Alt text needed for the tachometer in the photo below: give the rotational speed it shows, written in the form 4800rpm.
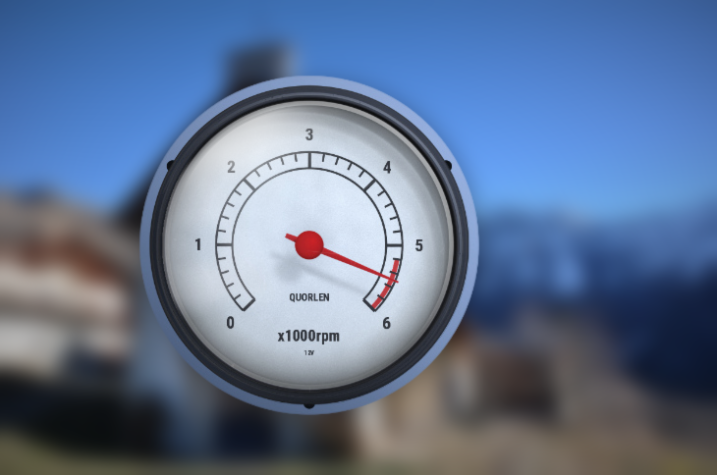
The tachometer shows 5500rpm
